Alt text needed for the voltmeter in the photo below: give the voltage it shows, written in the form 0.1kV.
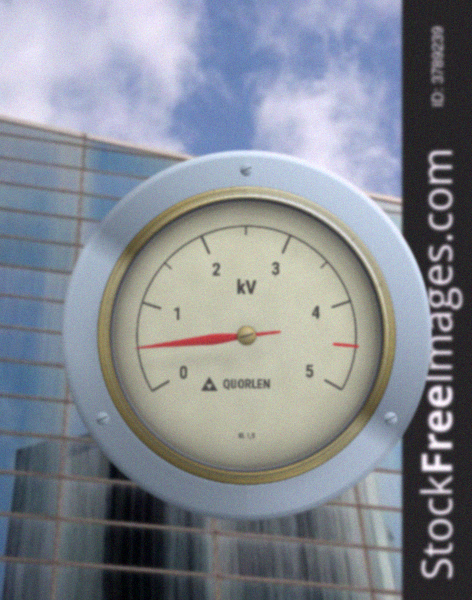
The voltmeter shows 0.5kV
